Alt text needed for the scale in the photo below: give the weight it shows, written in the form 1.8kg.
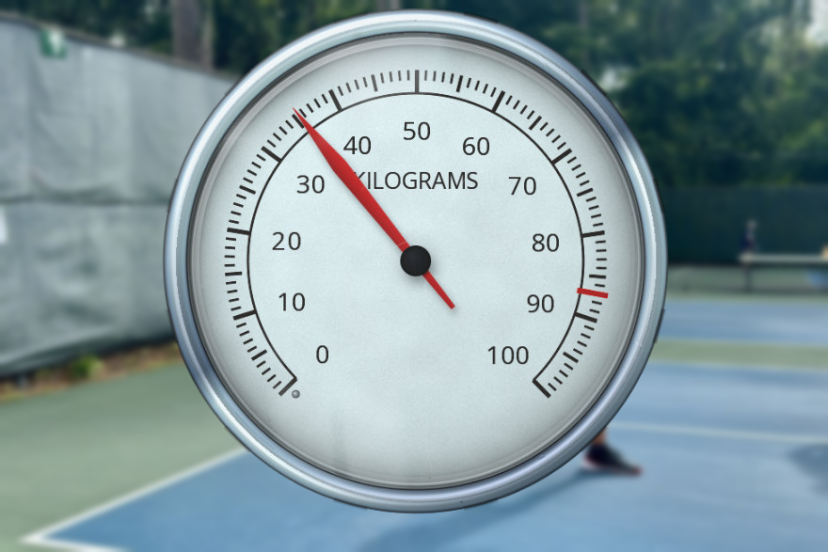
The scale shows 35.5kg
